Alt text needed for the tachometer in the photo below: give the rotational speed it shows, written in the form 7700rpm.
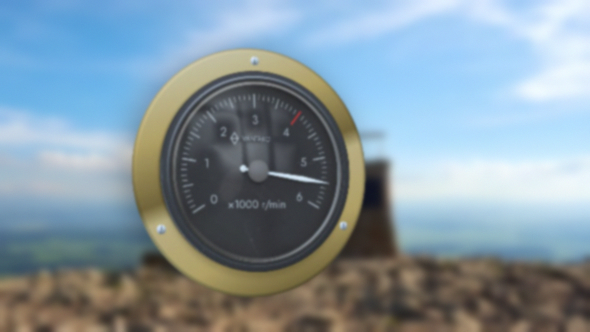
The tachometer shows 5500rpm
